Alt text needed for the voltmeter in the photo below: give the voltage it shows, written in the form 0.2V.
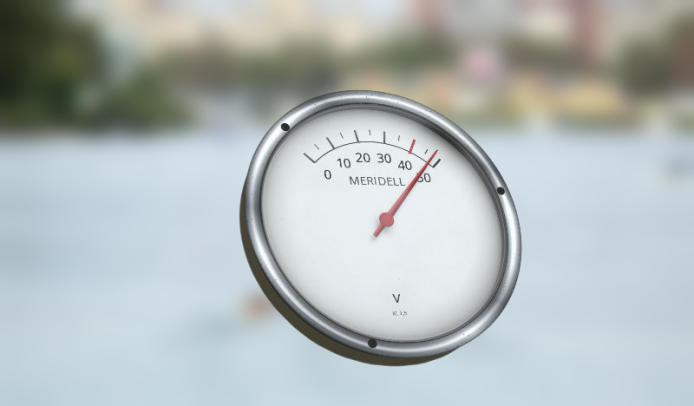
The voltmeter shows 47.5V
